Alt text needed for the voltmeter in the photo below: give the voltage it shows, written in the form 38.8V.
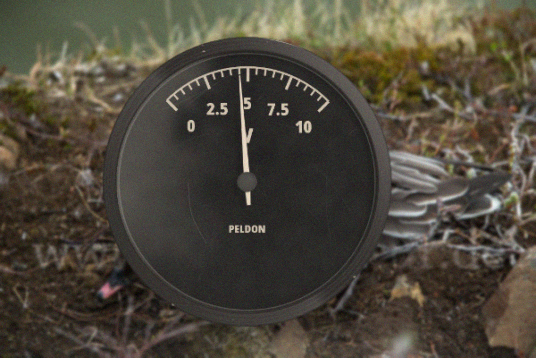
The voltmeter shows 4.5V
